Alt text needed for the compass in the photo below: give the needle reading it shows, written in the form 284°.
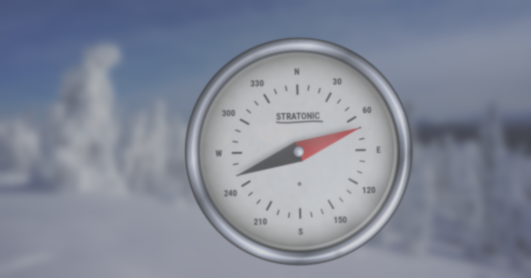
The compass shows 70°
